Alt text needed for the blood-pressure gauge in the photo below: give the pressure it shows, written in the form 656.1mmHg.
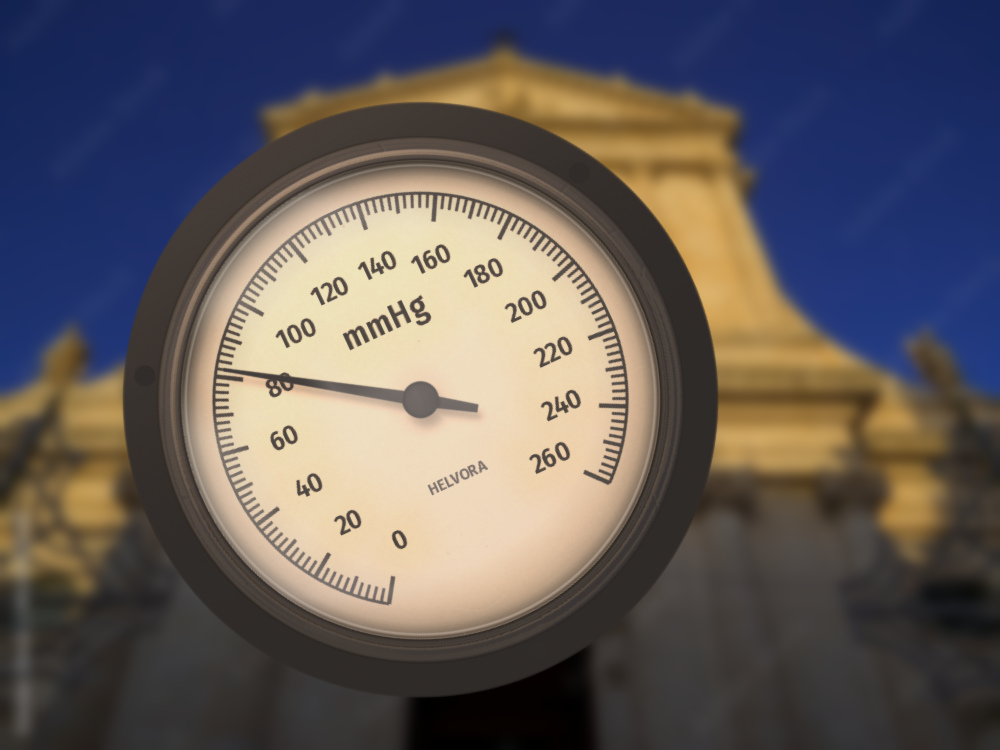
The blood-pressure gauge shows 82mmHg
